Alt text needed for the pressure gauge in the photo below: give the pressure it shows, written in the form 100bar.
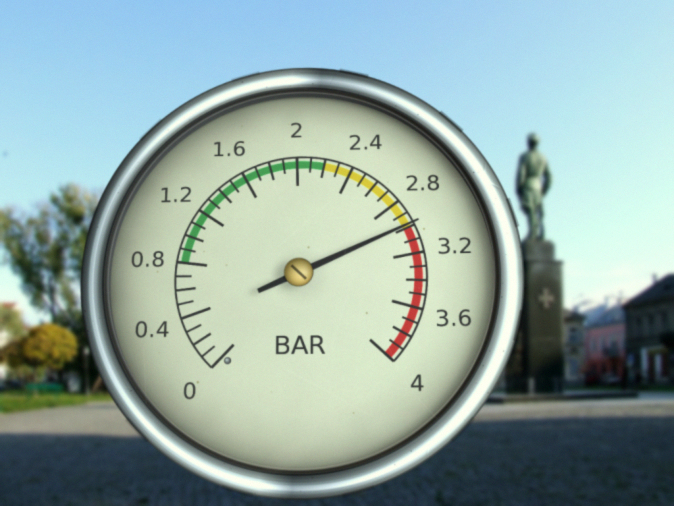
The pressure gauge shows 3bar
